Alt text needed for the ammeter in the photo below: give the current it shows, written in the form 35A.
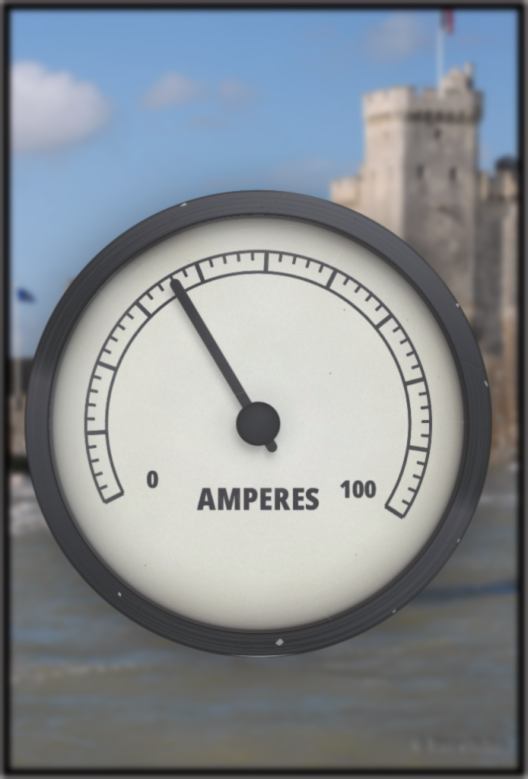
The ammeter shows 36A
